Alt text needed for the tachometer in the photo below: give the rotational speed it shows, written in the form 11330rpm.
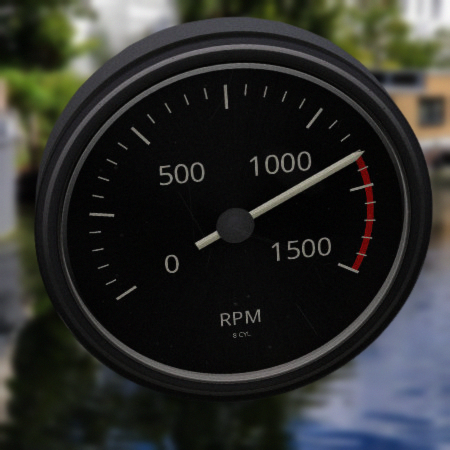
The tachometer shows 1150rpm
